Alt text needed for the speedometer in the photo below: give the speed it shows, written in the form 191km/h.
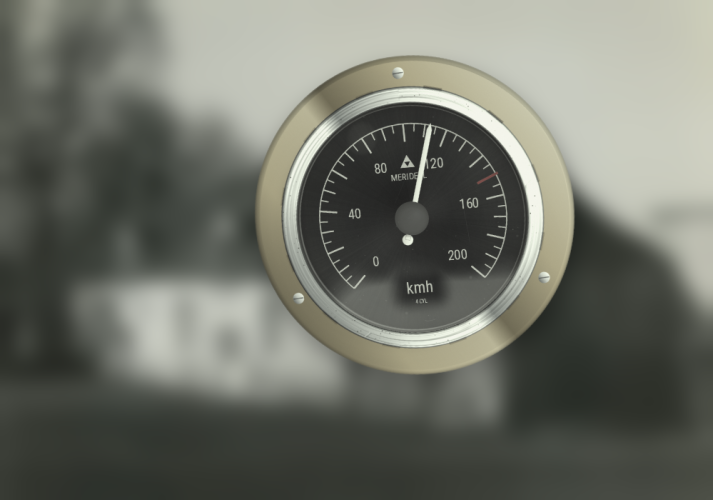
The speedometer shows 112.5km/h
